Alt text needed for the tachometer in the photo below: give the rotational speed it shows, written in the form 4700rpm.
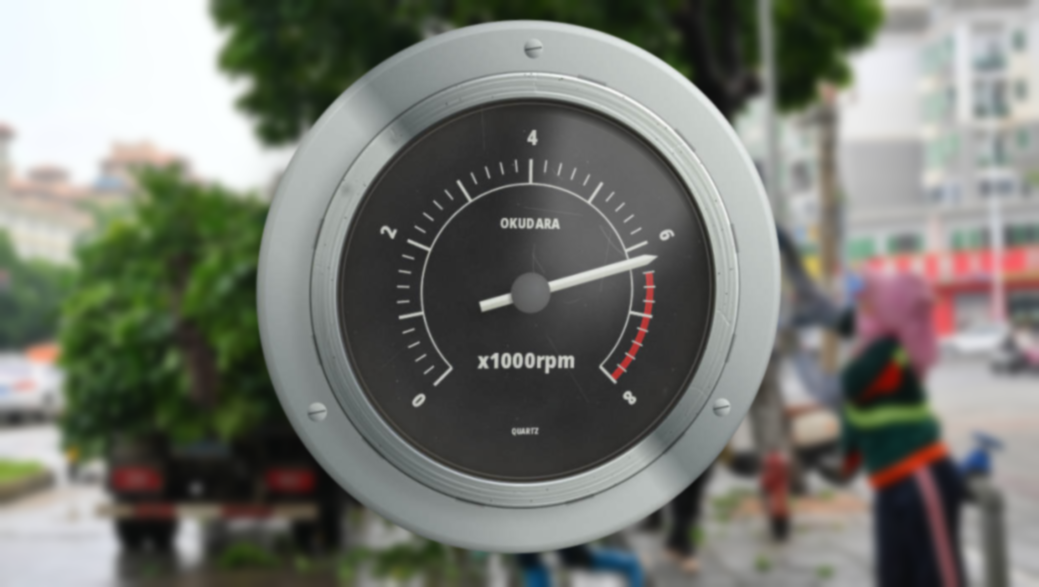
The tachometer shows 6200rpm
